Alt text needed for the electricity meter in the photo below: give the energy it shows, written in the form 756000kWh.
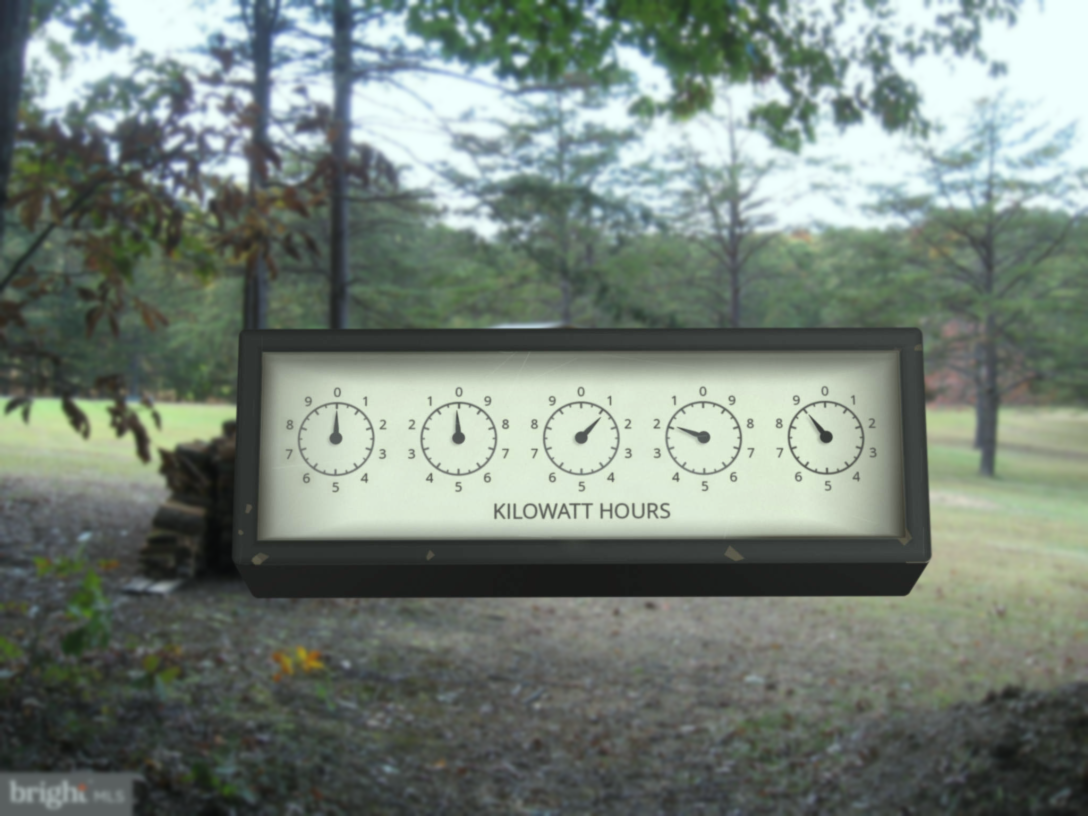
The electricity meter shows 119kWh
